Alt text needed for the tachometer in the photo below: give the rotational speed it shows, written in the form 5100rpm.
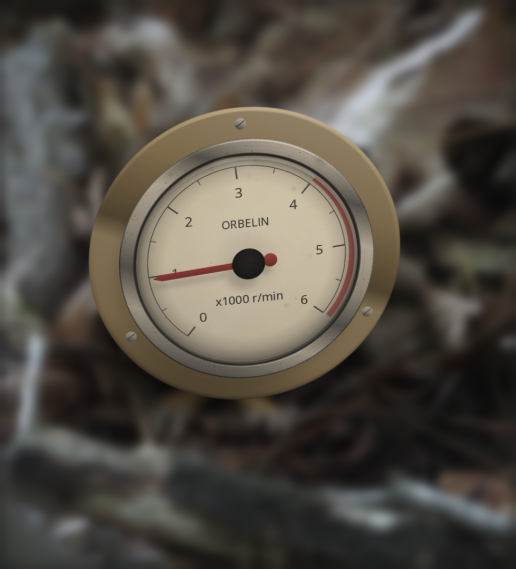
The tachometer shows 1000rpm
